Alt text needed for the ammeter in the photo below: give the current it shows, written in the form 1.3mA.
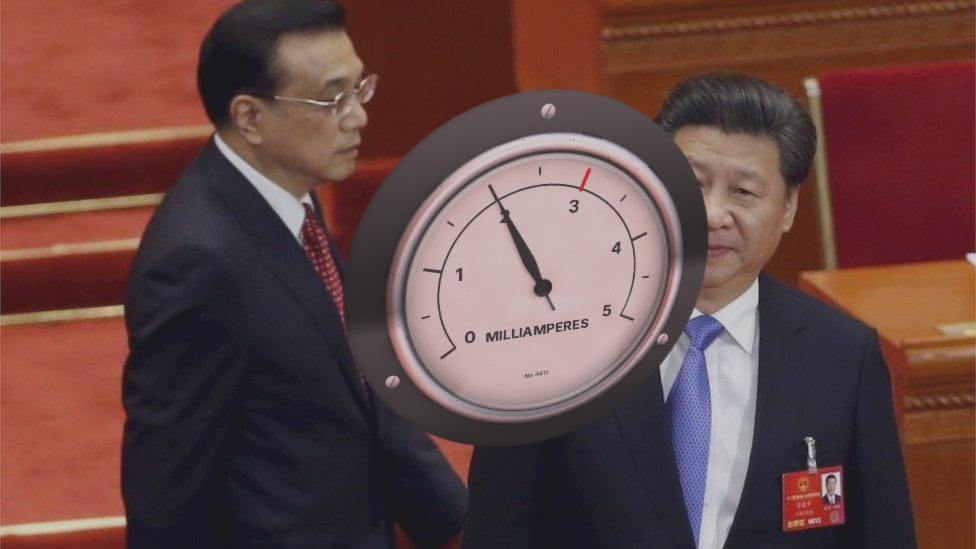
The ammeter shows 2mA
